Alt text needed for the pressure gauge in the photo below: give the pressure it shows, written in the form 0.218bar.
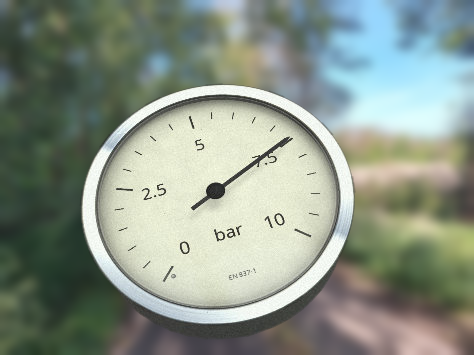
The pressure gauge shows 7.5bar
